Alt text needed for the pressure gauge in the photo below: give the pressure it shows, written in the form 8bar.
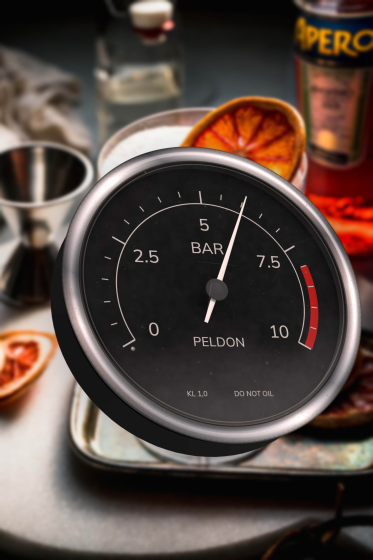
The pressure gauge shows 6bar
